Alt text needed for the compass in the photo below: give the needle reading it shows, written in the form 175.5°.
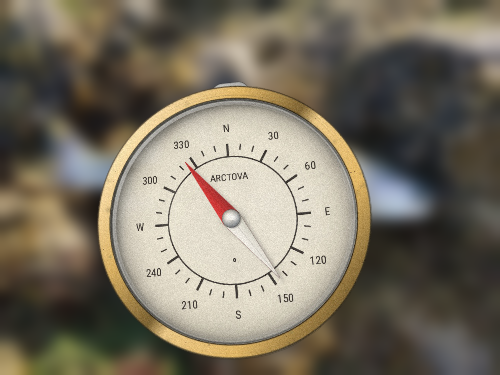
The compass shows 325°
